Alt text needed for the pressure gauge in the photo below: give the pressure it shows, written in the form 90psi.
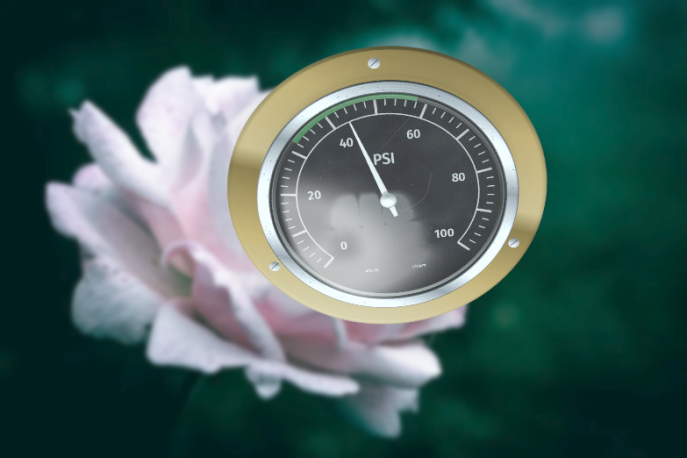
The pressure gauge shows 44psi
